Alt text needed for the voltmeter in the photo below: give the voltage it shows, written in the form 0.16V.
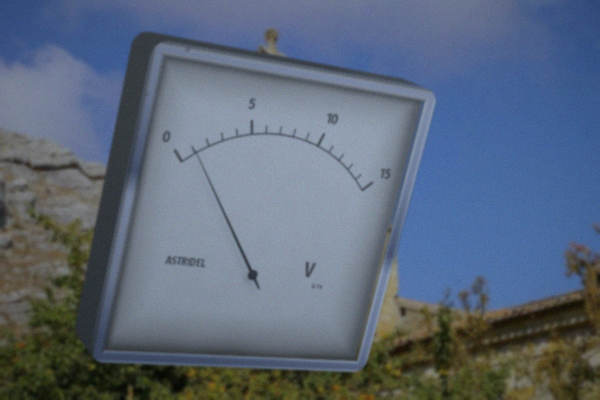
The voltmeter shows 1V
